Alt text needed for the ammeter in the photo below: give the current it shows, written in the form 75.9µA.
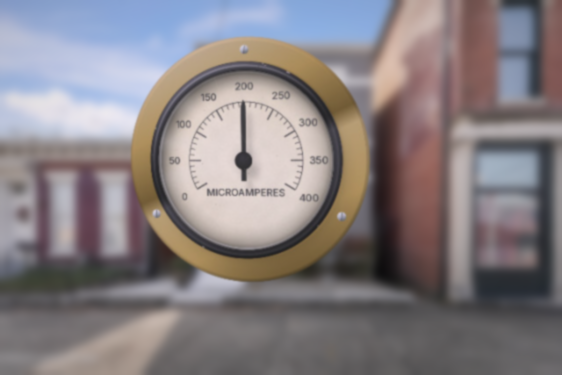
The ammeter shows 200µA
